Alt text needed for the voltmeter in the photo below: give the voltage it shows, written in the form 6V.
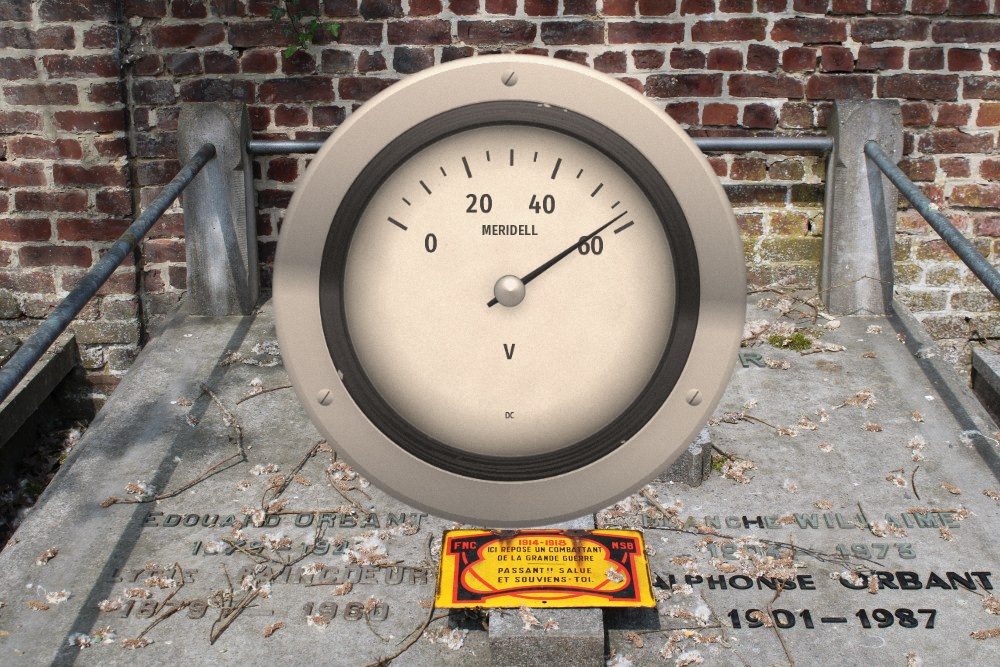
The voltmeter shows 57.5V
